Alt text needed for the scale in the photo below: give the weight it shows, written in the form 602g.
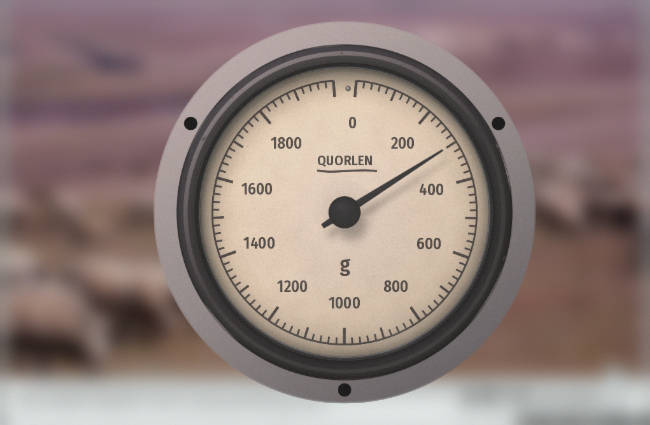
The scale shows 300g
